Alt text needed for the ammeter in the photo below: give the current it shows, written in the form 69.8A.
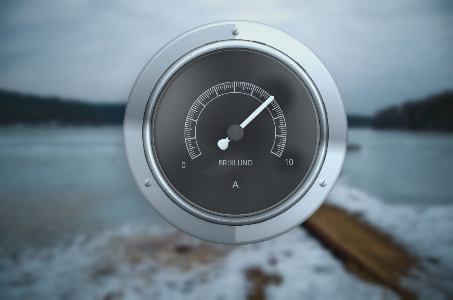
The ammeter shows 7A
